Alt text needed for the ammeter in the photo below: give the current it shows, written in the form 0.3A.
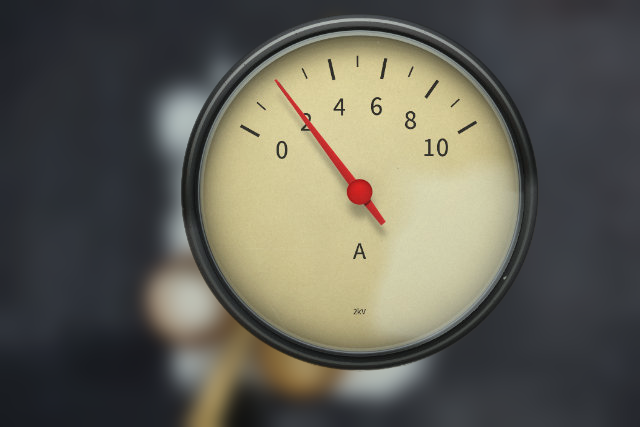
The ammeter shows 2A
